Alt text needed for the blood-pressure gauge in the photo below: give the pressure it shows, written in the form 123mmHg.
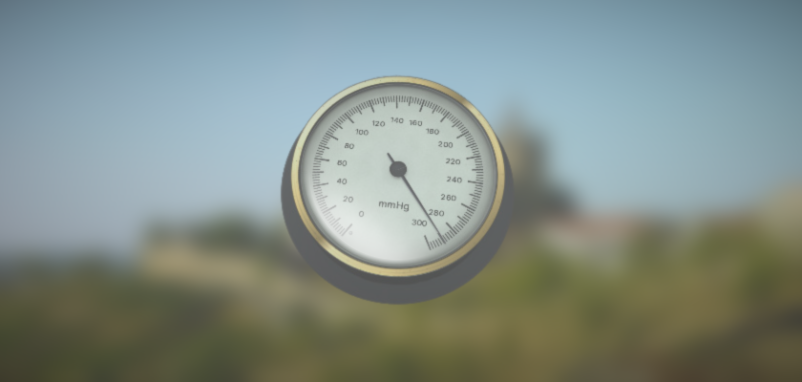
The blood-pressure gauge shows 290mmHg
